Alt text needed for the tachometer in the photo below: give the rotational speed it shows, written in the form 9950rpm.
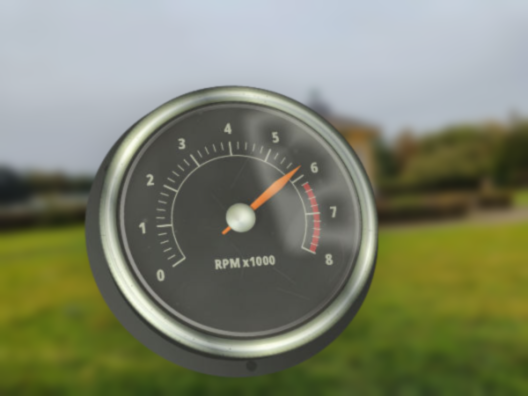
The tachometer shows 5800rpm
